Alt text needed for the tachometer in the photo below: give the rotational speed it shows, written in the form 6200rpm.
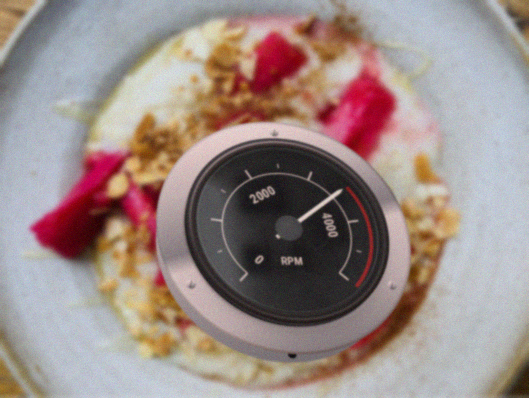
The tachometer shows 3500rpm
